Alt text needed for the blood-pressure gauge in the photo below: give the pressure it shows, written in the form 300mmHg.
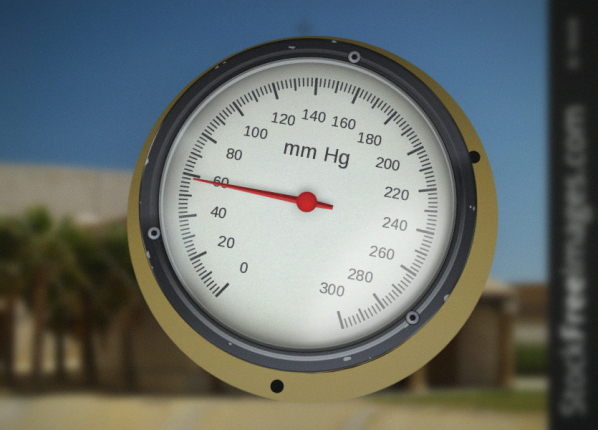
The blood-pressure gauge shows 58mmHg
